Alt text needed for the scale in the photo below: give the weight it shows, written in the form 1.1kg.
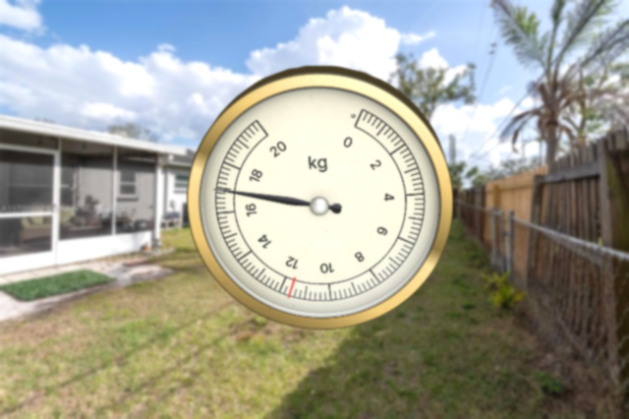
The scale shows 17kg
